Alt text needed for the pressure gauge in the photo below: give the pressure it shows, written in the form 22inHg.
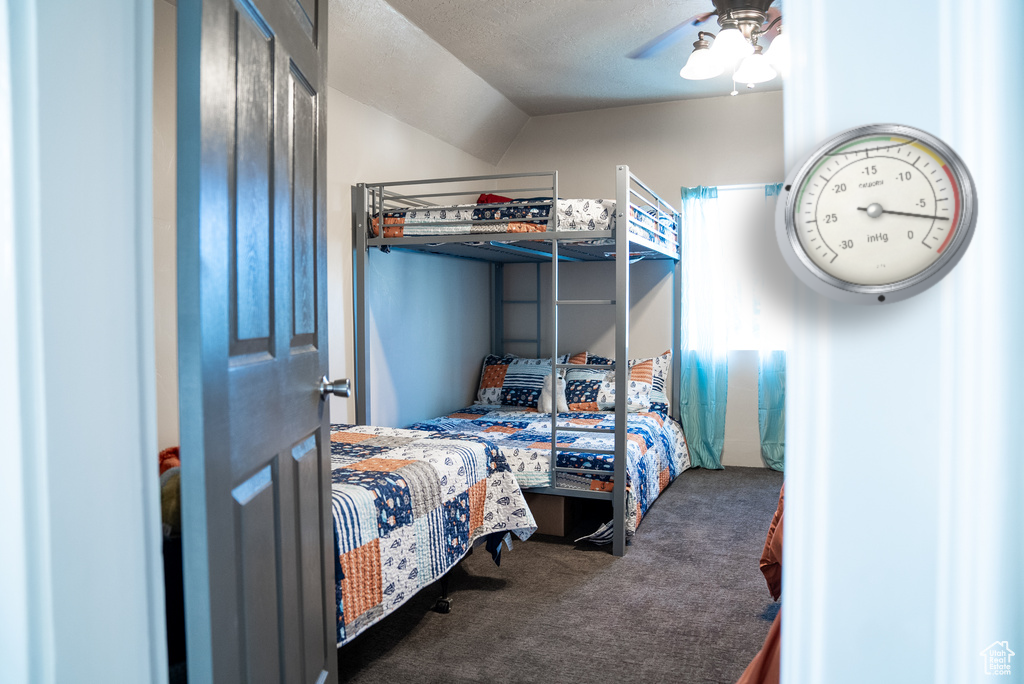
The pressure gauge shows -3inHg
